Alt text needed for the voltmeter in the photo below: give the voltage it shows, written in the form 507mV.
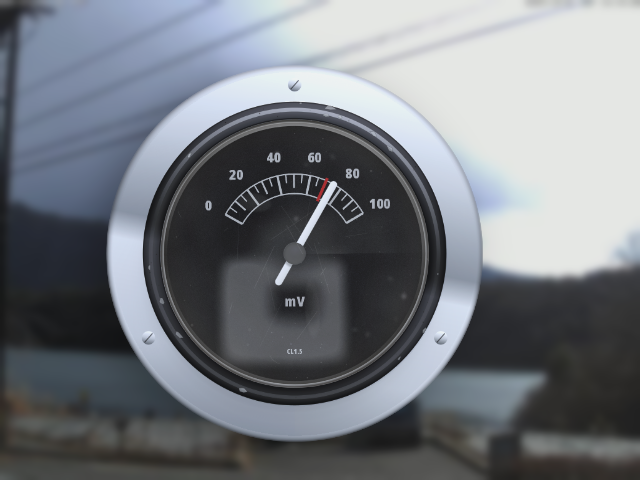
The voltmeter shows 75mV
